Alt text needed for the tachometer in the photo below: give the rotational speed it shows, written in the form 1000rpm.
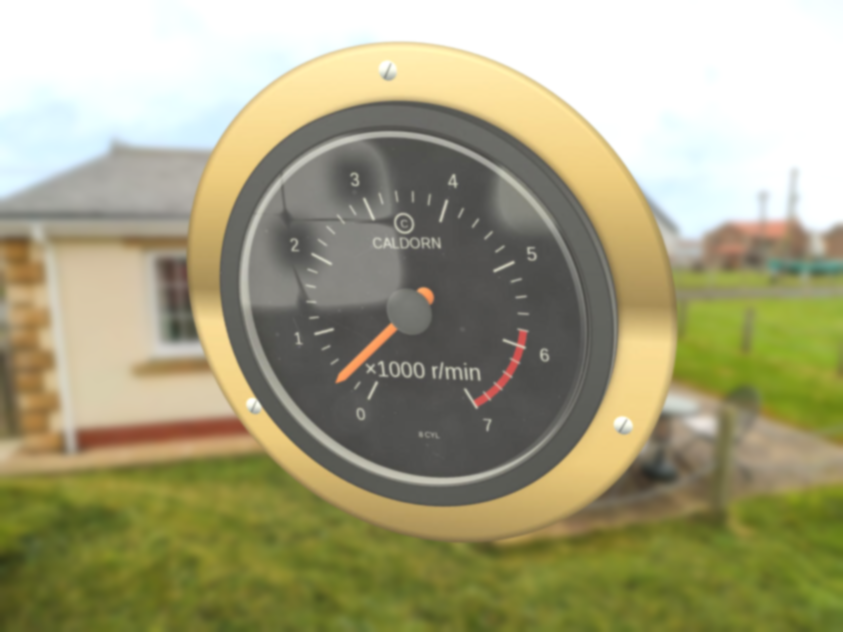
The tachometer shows 400rpm
